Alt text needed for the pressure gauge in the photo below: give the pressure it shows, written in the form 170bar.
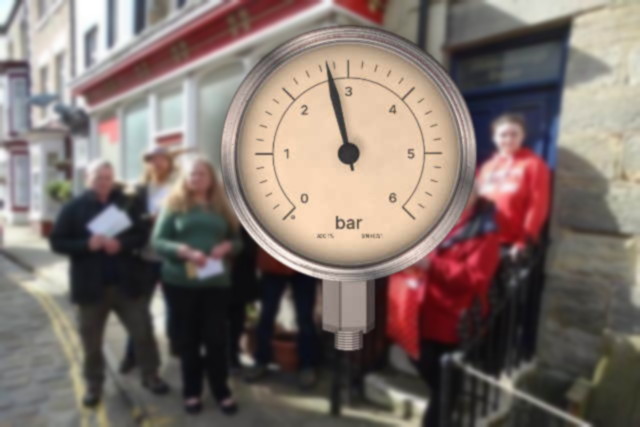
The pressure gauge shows 2.7bar
